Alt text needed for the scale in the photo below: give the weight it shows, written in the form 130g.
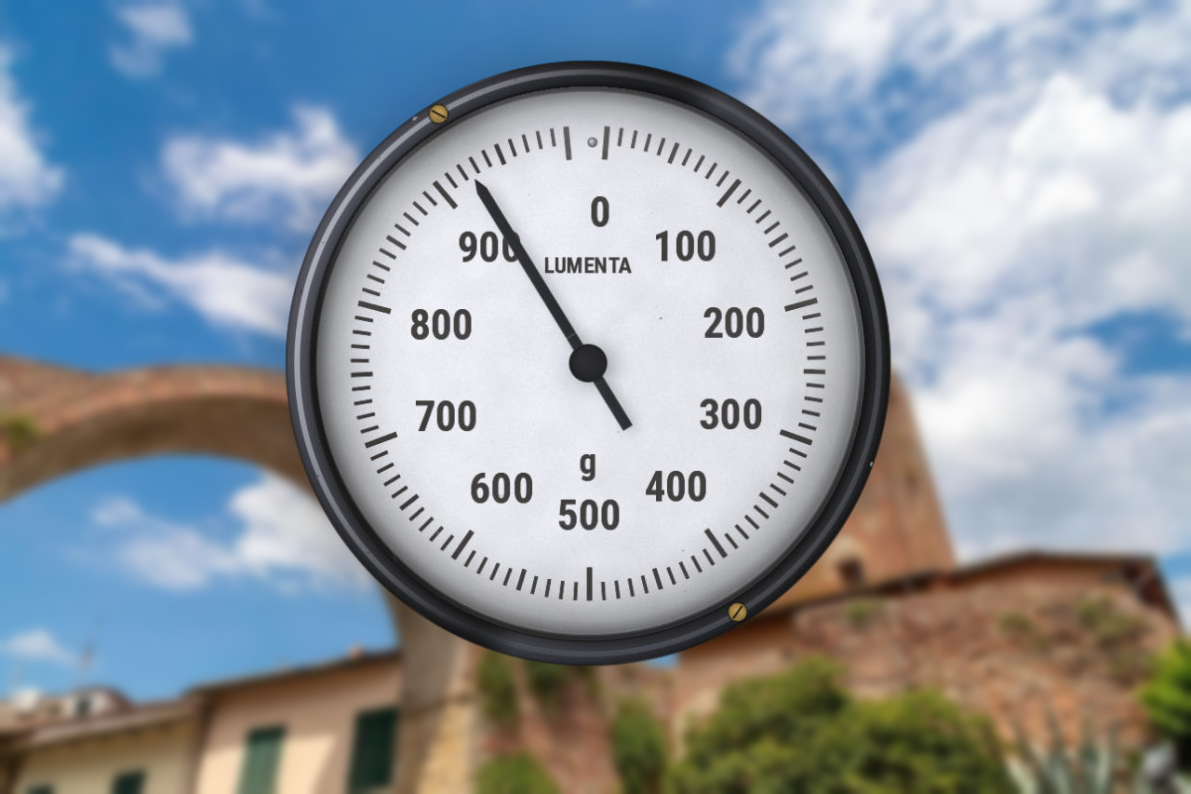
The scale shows 925g
